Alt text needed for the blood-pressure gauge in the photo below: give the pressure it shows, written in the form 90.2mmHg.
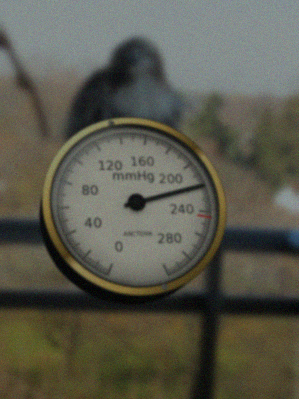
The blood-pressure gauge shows 220mmHg
